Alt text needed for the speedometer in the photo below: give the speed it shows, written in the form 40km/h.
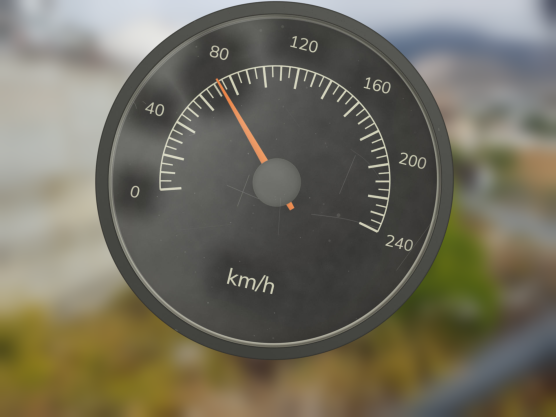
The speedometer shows 72.5km/h
